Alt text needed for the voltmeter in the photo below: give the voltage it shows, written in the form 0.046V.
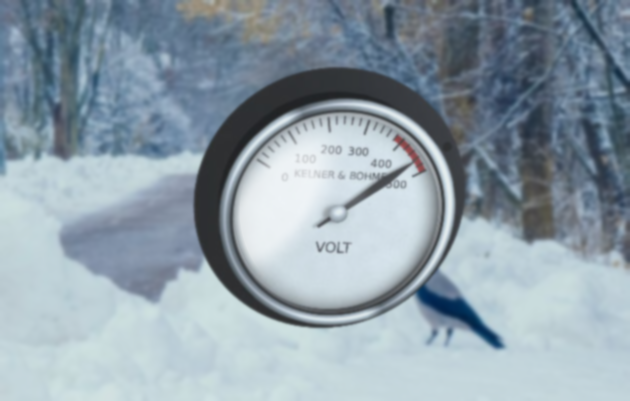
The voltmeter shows 460V
